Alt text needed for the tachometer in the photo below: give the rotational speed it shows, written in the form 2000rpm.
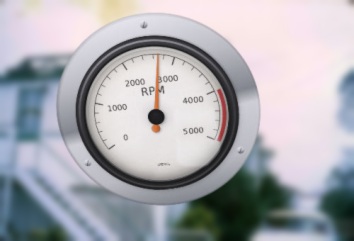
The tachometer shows 2700rpm
